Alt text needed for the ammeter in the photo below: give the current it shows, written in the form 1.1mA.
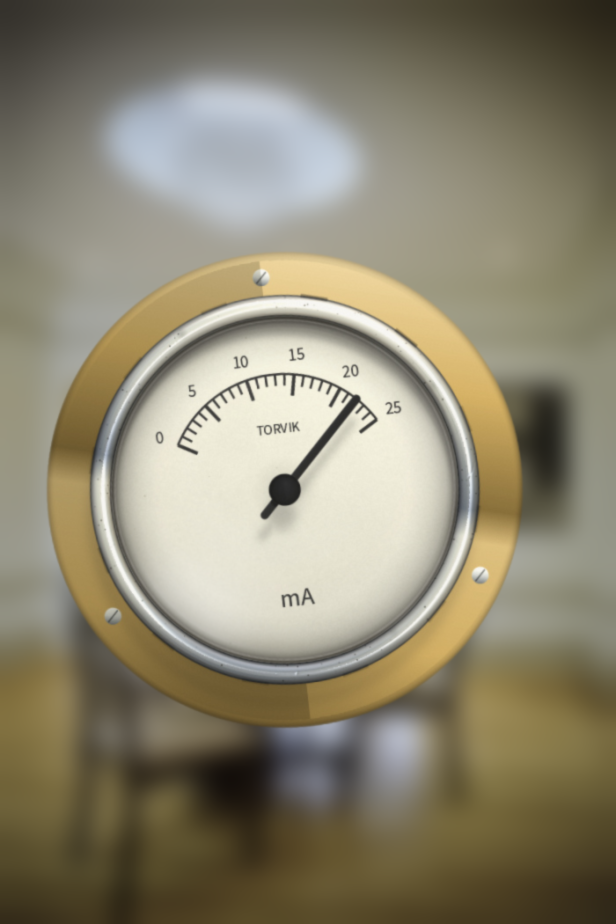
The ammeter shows 22mA
